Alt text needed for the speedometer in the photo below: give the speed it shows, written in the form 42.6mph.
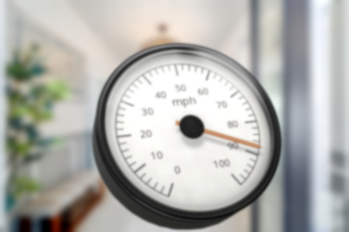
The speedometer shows 88mph
